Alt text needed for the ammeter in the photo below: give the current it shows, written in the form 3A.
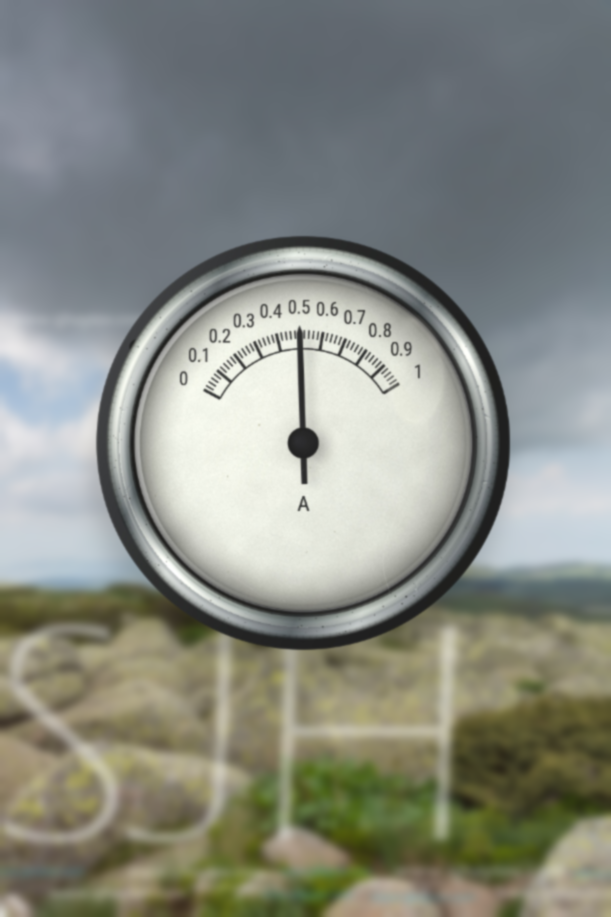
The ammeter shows 0.5A
